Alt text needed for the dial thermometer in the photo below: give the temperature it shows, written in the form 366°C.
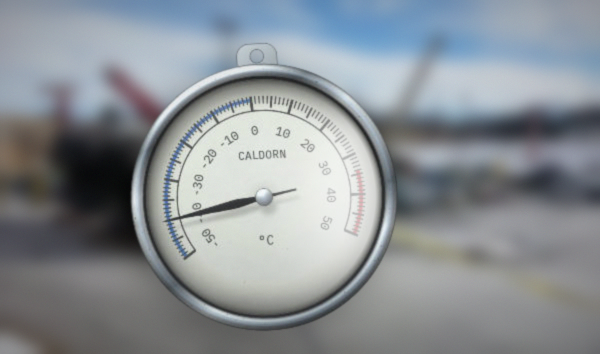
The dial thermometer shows -40°C
